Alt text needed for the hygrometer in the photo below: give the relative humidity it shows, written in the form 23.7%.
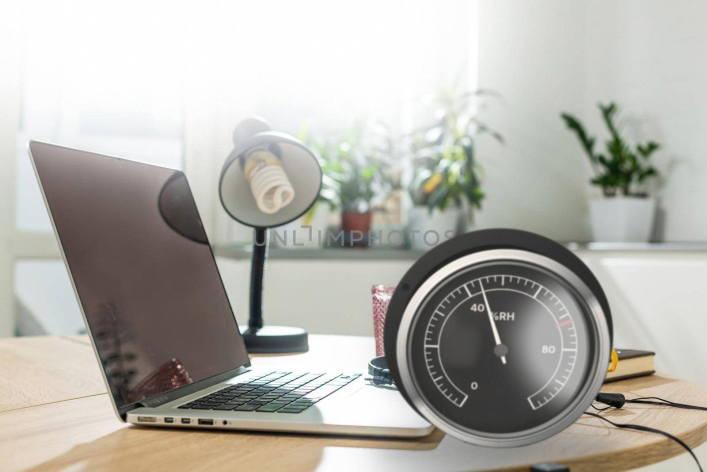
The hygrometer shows 44%
